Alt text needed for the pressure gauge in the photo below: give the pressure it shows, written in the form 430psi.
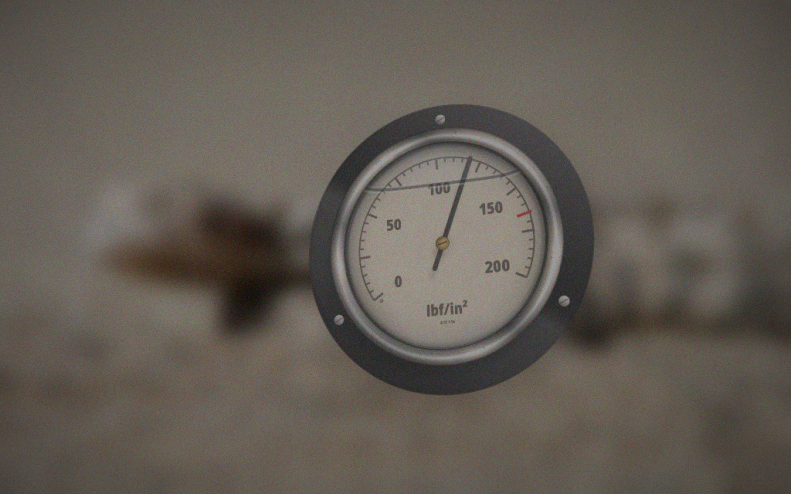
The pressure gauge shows 120psi
